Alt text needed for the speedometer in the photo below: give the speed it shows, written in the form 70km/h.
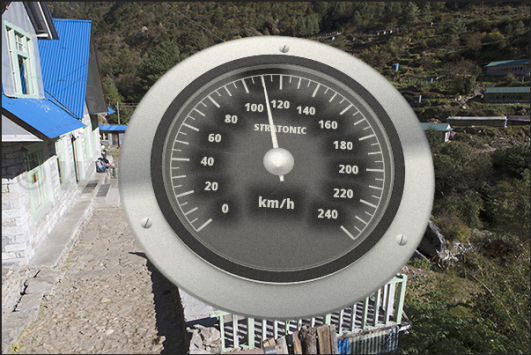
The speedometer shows 110km/h
